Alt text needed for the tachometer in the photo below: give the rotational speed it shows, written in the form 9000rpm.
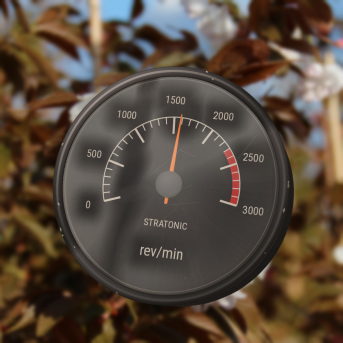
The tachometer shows 1600rpm
